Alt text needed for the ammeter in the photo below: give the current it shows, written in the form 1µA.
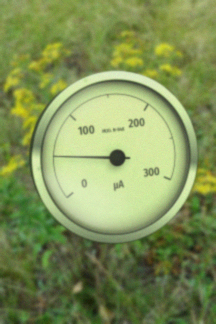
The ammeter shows 50µA
